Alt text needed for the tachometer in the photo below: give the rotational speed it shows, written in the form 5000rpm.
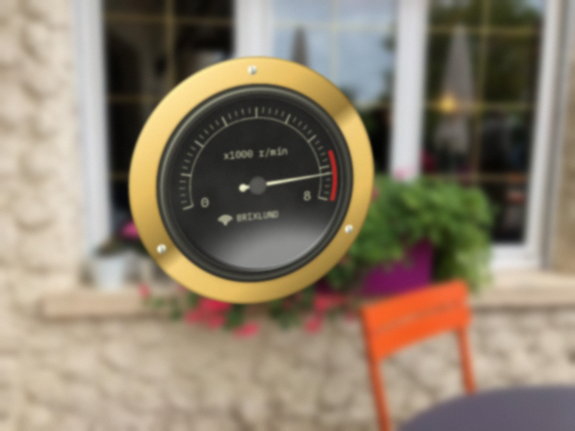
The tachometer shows 7200rpm
